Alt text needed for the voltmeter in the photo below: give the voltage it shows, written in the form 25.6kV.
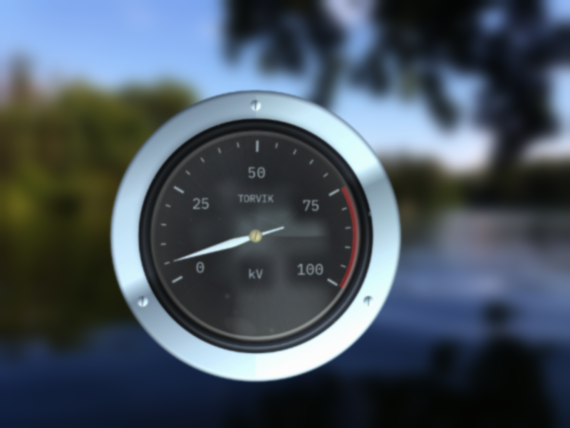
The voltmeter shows 5kV
